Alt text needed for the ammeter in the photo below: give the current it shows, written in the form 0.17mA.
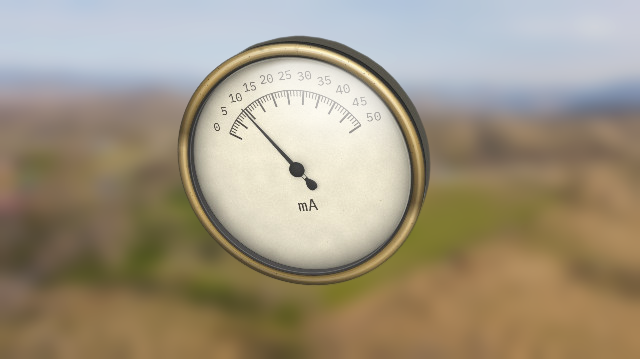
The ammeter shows 10mA
